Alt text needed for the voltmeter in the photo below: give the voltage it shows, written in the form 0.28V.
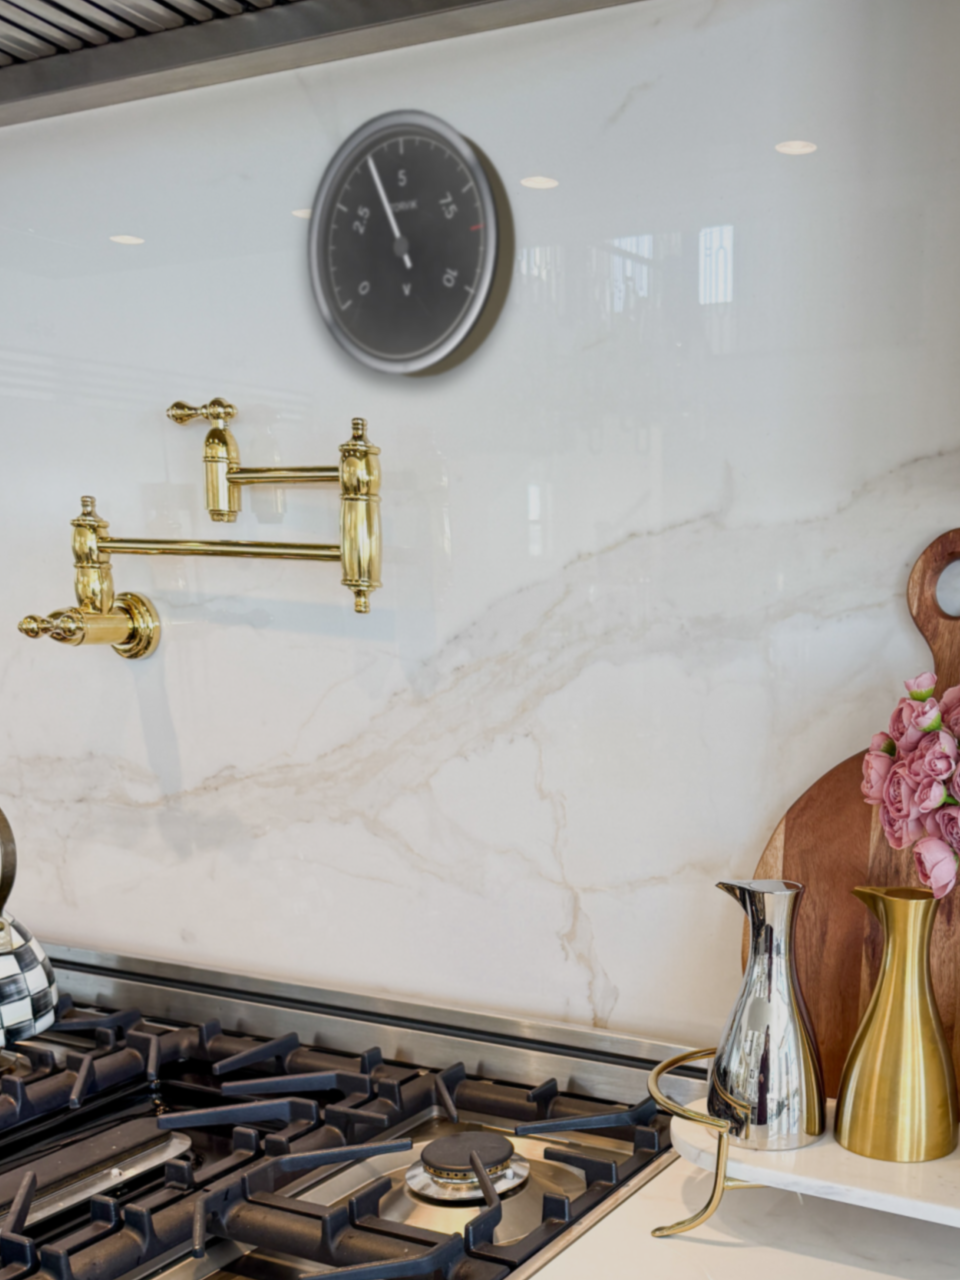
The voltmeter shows 4V
